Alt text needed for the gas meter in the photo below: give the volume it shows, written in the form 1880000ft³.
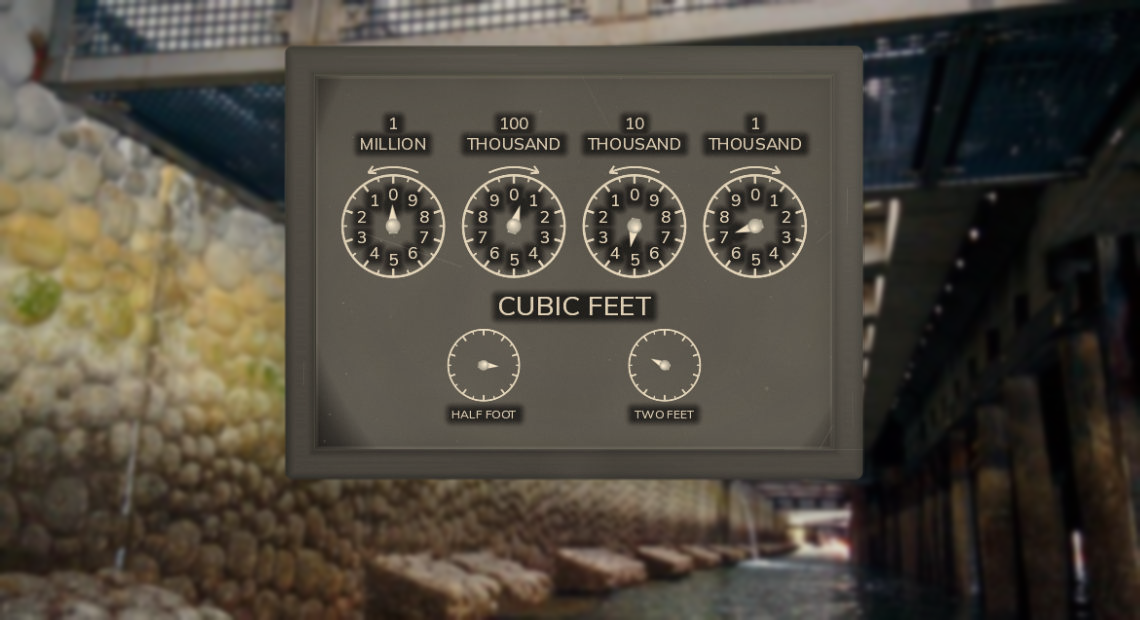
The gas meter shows 4700ft³
